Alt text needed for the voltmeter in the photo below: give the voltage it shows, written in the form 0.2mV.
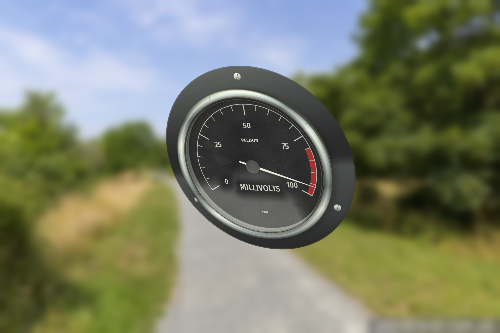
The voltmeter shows 95mV
